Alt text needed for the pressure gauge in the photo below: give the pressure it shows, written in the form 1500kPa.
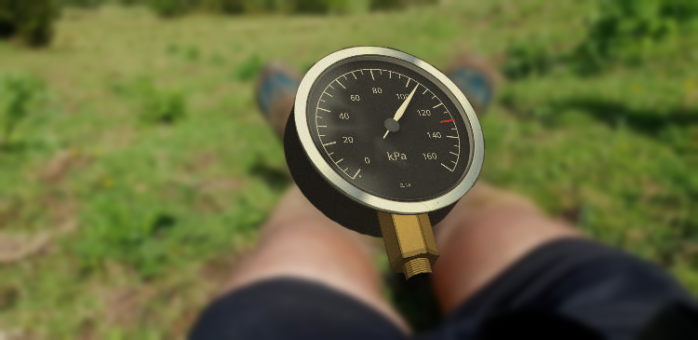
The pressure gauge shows 105kPa
